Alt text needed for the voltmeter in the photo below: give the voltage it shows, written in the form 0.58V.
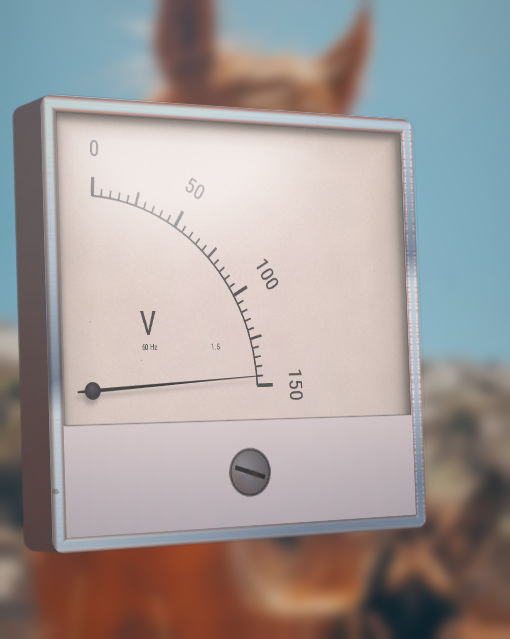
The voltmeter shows 145V
